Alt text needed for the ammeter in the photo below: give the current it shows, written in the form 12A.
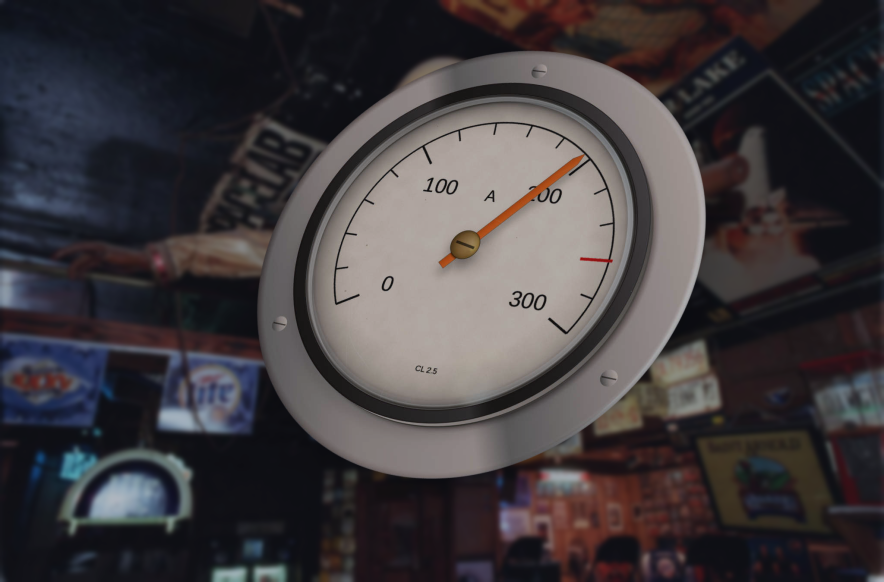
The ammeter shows 200A
